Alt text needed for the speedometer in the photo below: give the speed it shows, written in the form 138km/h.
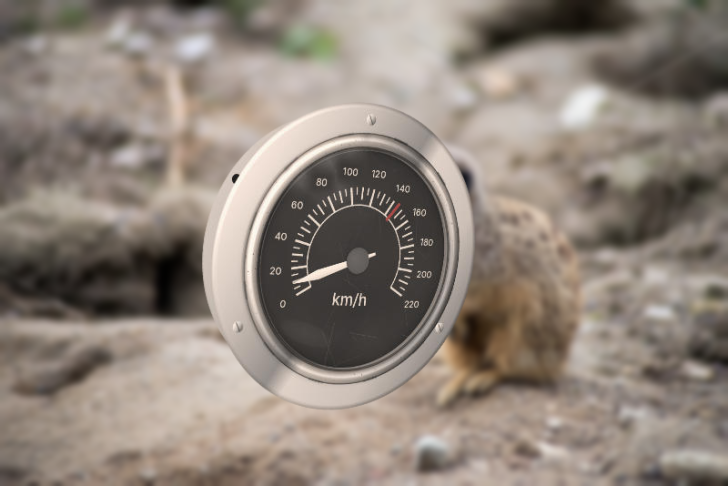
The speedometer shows 10km/h
